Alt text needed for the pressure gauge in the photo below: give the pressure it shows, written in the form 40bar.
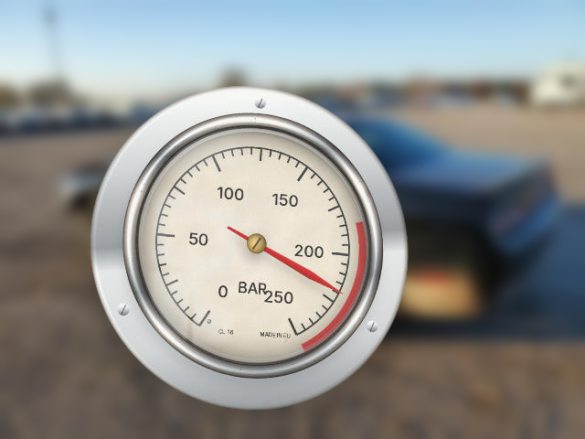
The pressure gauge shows 220bar
